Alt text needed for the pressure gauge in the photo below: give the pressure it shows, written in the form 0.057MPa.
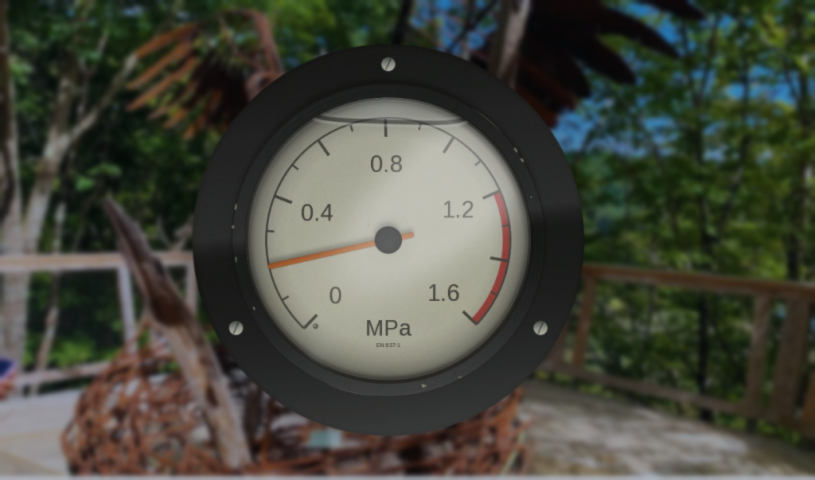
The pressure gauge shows 0.2MPa
